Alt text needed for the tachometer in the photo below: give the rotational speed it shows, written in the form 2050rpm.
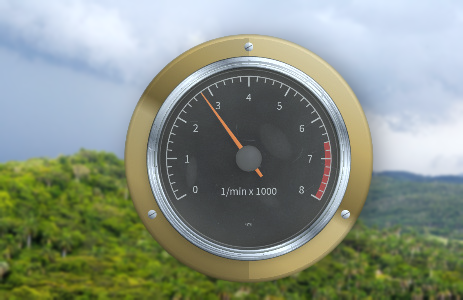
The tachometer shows 2800rpm
